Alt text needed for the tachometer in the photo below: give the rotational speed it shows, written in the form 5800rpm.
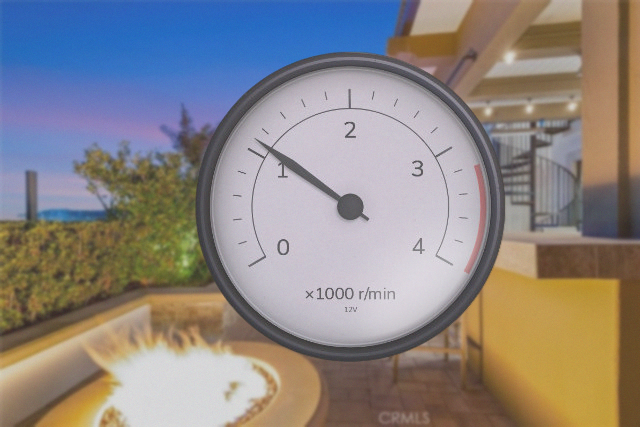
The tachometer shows 1100rpm
